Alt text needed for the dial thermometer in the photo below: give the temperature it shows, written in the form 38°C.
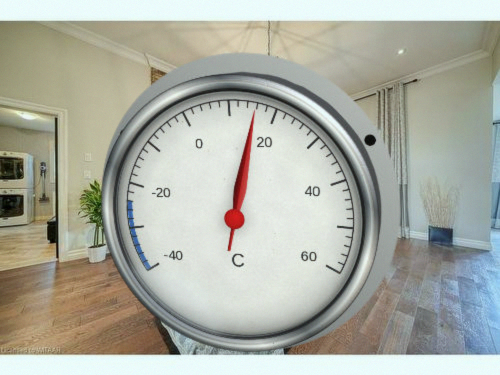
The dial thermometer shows 16°C
